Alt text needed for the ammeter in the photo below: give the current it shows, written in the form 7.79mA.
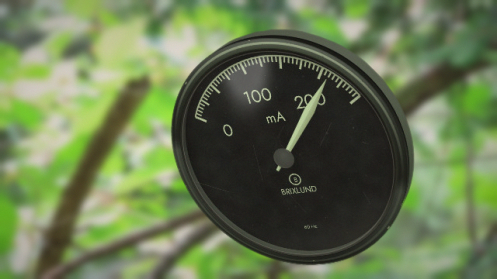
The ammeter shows 210mA
